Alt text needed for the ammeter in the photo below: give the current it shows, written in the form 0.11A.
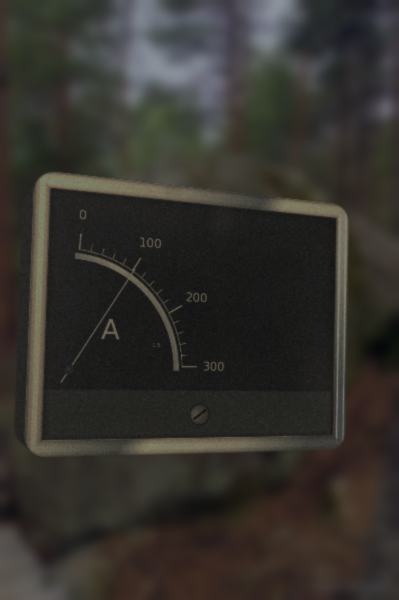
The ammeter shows 100A
